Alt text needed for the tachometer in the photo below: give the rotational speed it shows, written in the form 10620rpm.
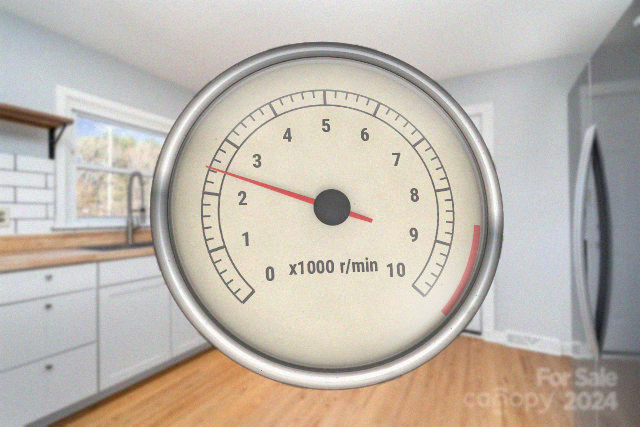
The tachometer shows 2400rpm
